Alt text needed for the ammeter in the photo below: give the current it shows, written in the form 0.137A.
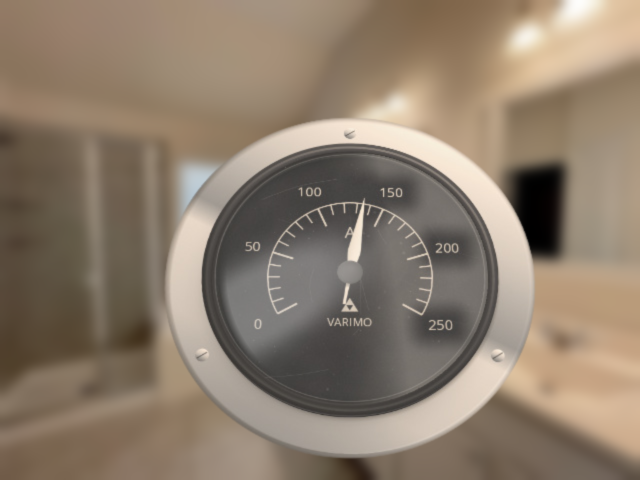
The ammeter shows 135A
